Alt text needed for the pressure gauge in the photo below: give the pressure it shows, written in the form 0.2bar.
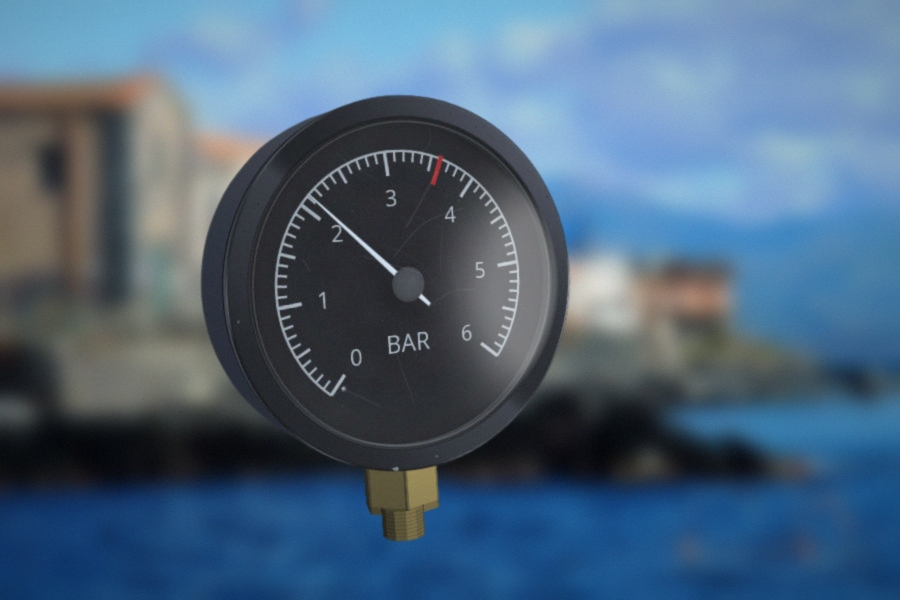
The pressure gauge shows 2.1bar
